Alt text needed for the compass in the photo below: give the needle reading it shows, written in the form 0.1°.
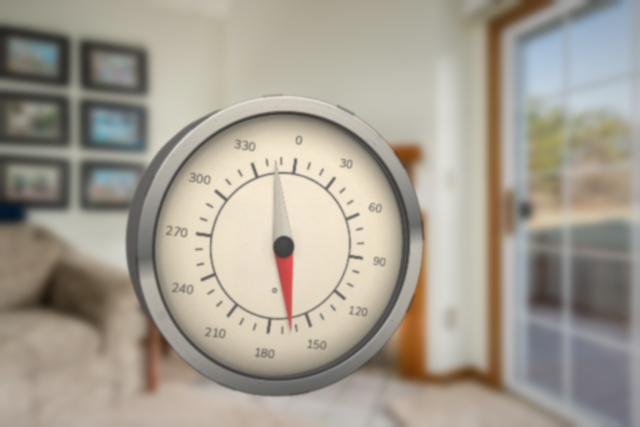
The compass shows 165°
